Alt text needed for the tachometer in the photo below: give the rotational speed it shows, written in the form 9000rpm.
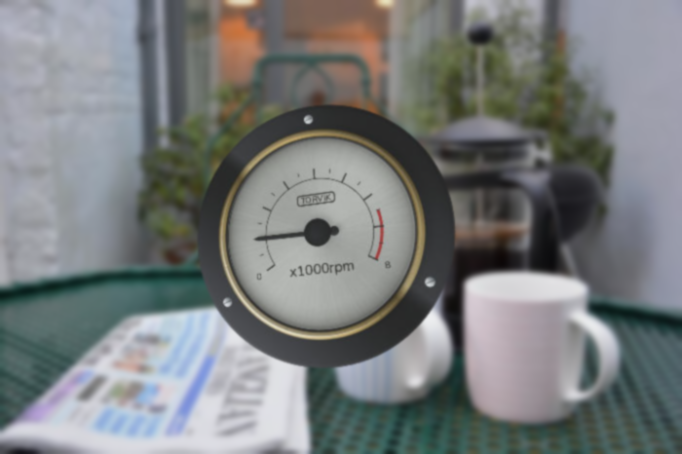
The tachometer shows 1000rpm
